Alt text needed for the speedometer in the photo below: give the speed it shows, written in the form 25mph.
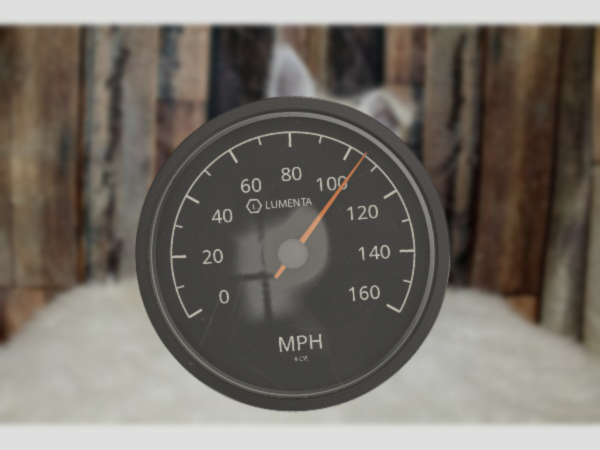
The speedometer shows 105mph
